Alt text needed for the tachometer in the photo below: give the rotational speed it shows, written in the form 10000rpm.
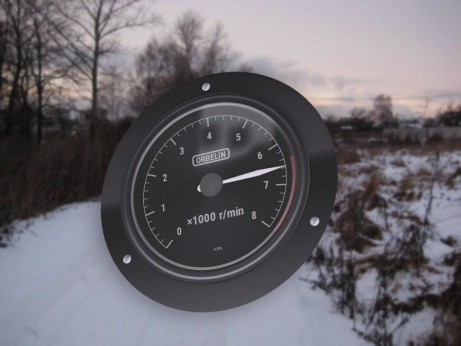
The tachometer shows 6600rpm
